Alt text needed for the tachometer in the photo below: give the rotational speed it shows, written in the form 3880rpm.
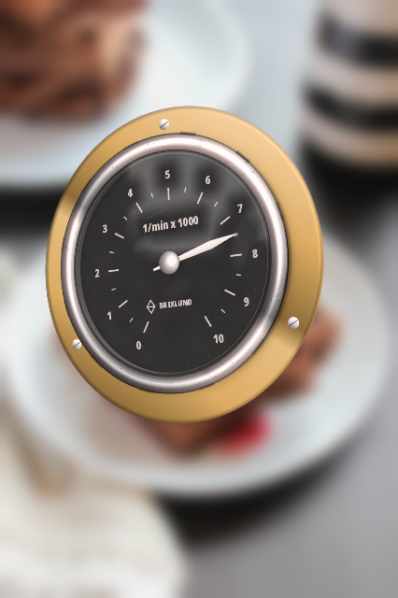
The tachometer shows 7500rpm
